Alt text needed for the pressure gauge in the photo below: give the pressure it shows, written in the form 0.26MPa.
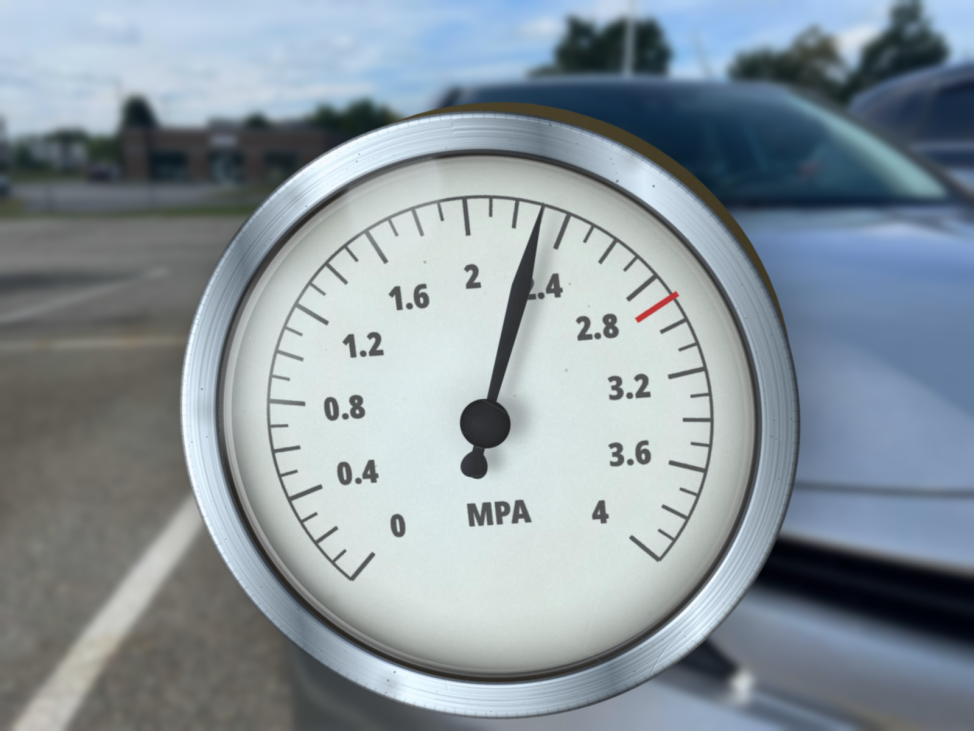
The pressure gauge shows 2.3MPa
